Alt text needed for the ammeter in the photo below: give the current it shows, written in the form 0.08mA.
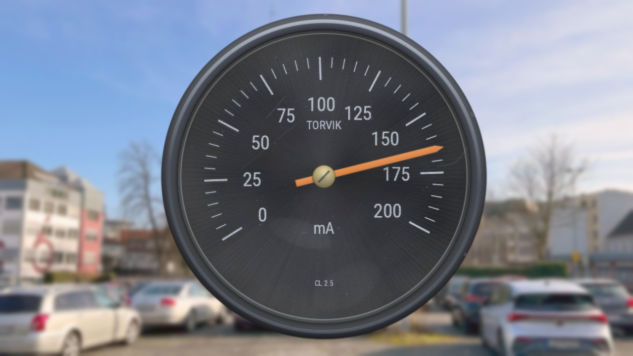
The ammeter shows 165mA
